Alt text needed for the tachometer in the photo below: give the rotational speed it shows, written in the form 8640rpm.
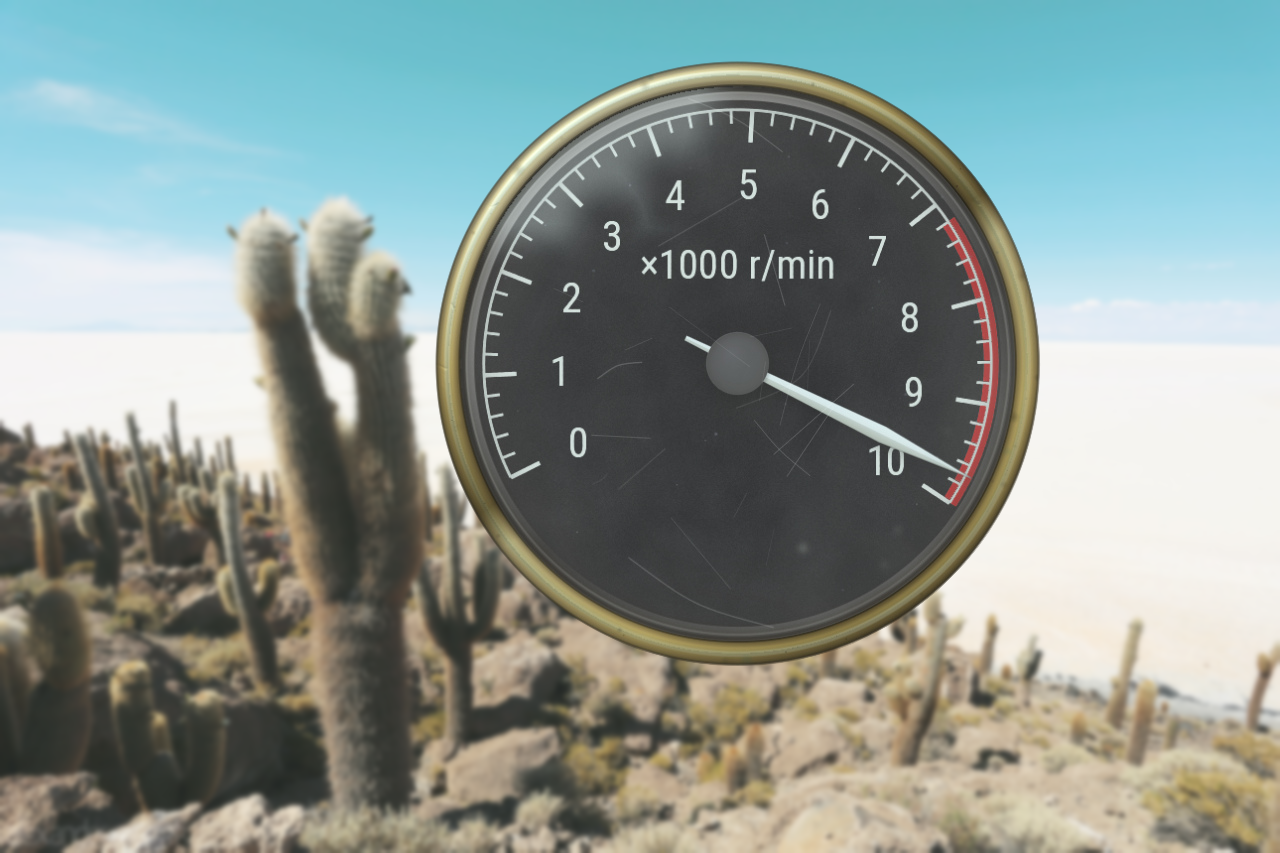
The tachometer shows 9700rpm
